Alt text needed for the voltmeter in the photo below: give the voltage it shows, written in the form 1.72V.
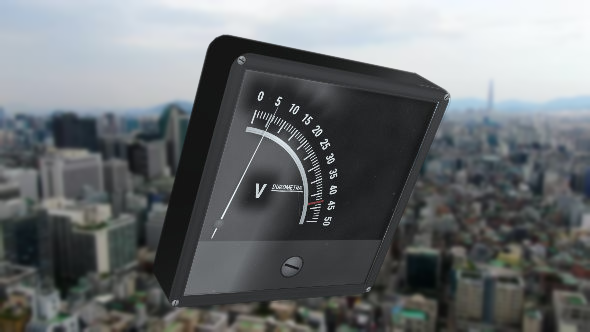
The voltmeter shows 5V
